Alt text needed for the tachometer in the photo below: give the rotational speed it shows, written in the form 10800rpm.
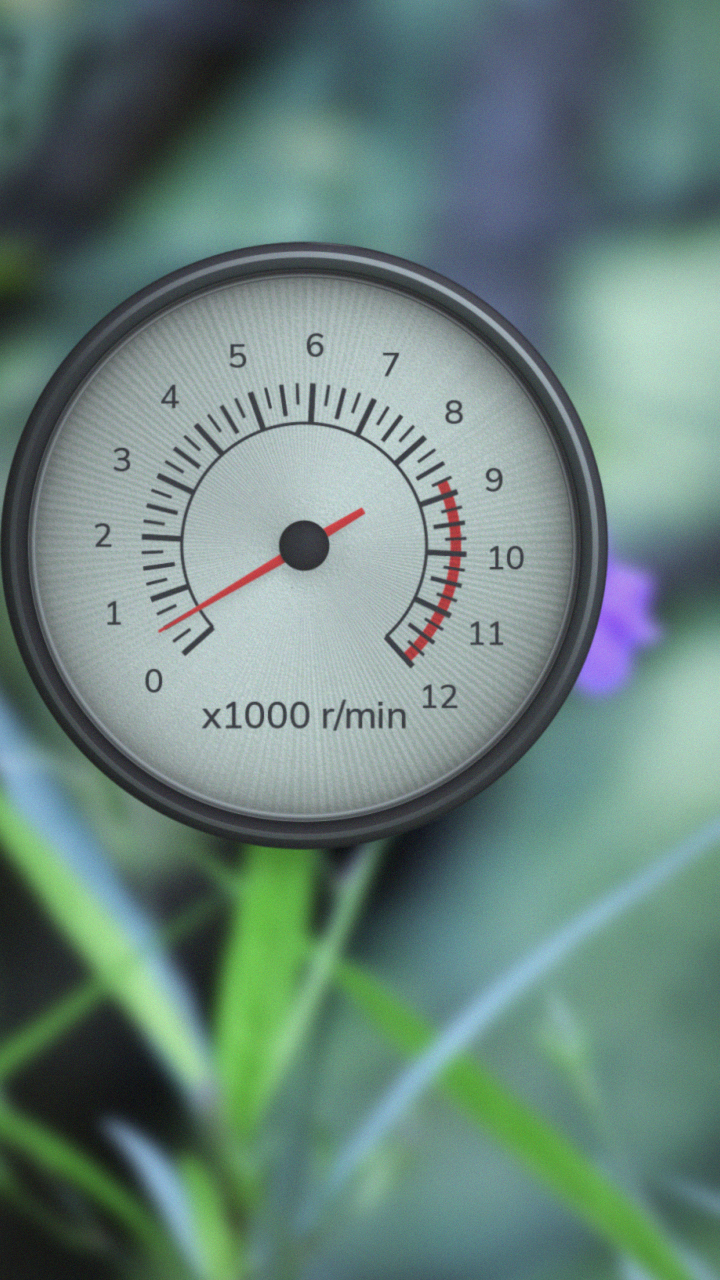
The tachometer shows 500rpm
